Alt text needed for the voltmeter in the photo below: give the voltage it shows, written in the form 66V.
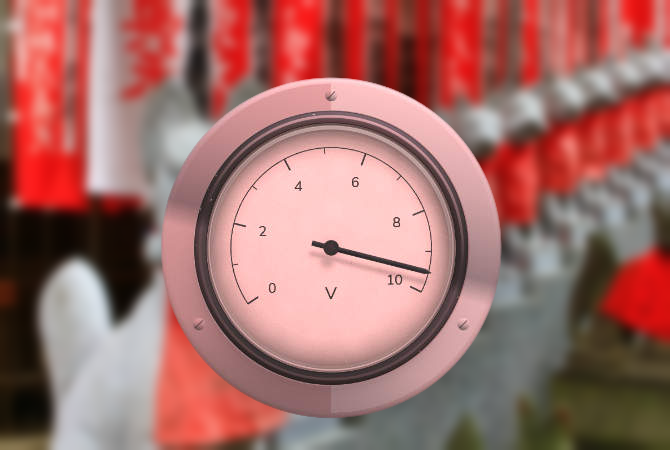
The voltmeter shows 9.5V
